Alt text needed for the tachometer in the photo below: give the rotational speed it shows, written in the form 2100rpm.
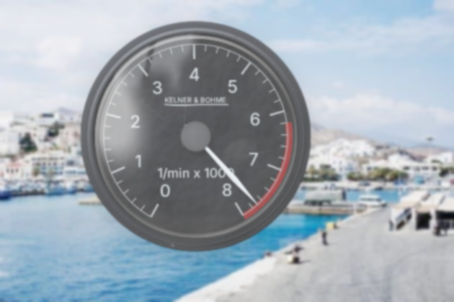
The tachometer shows 7700rpm
